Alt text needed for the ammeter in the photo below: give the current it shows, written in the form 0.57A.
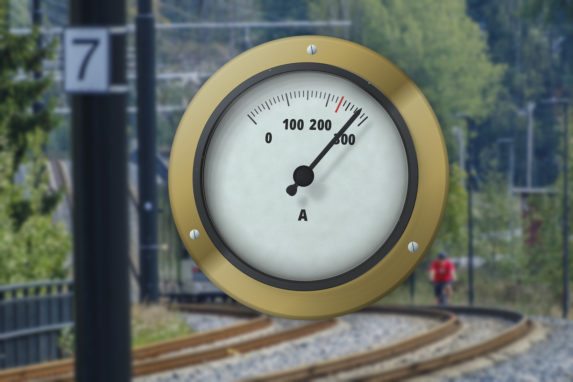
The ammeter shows 280A
